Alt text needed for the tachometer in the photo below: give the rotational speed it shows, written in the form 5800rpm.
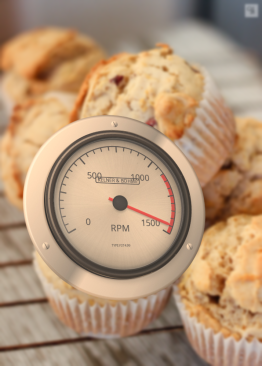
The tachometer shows 1450rpm
